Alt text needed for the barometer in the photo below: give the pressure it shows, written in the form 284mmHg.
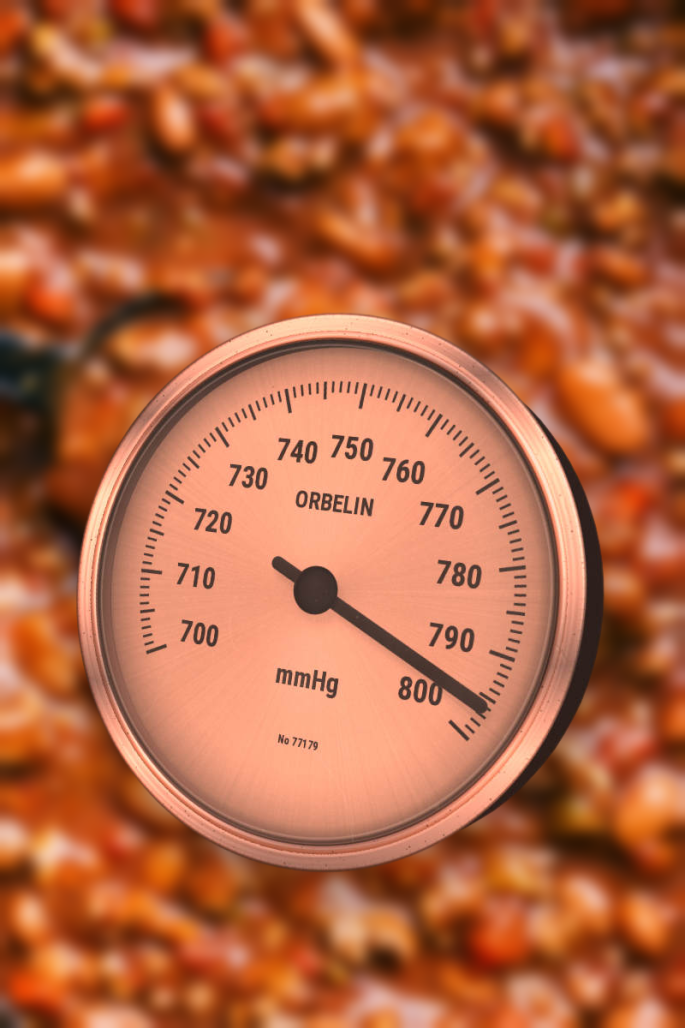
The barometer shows 796mmHg
